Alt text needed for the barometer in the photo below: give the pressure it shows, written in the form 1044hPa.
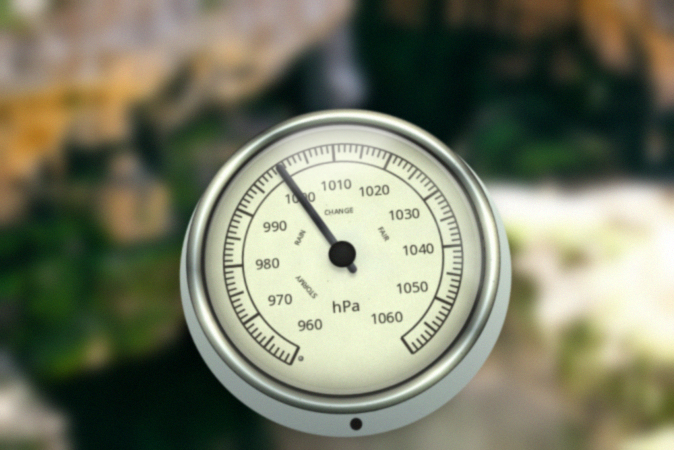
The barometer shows 1000hPa
